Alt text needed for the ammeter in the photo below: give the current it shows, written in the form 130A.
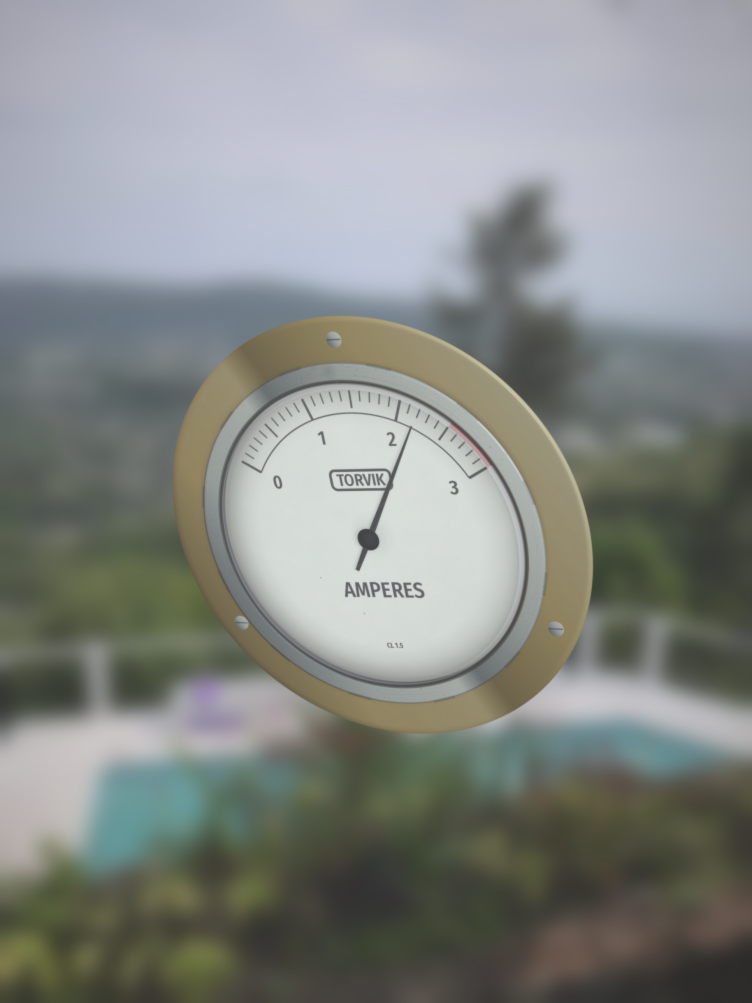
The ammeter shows 2.2A
